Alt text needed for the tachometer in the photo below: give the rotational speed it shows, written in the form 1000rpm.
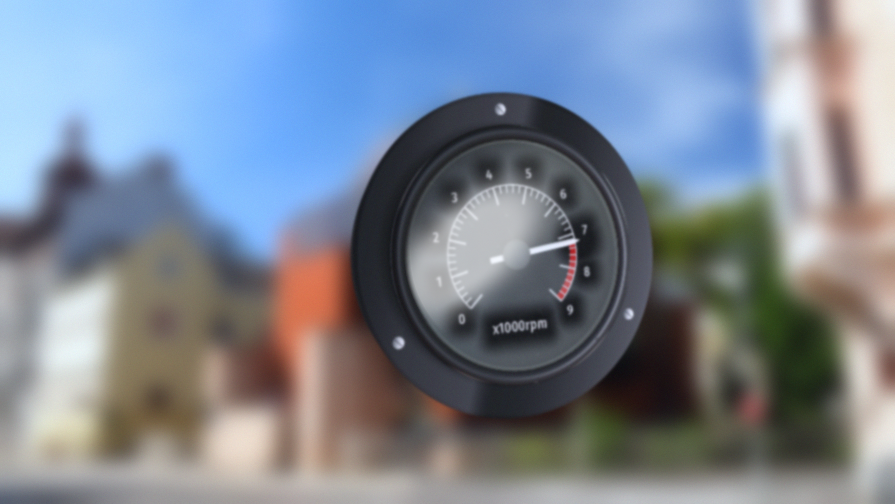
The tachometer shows 7200rpm
